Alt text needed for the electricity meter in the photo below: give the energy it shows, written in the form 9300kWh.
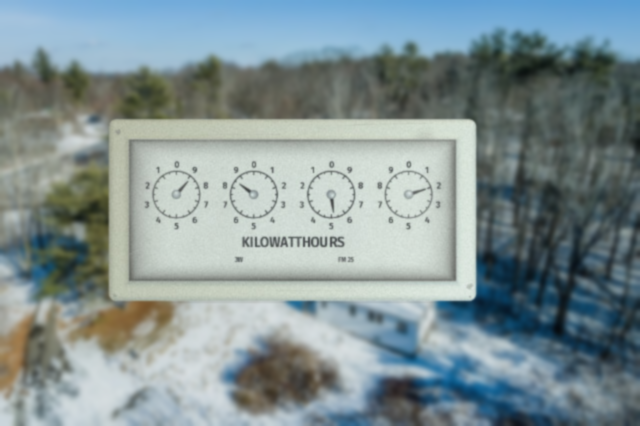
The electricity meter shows 8852kWh
